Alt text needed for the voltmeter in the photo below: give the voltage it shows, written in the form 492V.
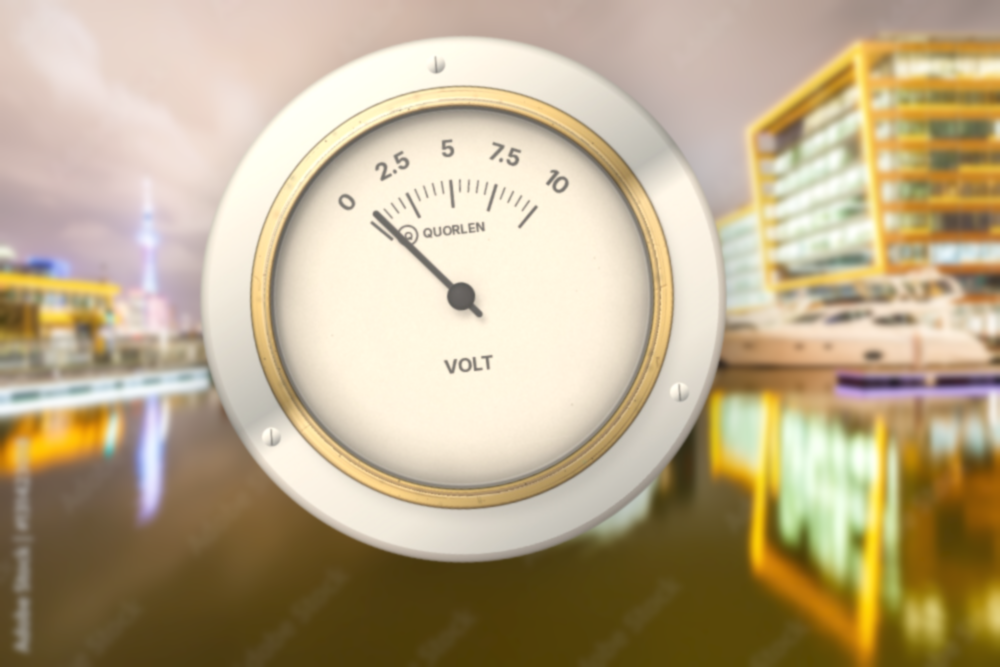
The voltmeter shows 0.5V
